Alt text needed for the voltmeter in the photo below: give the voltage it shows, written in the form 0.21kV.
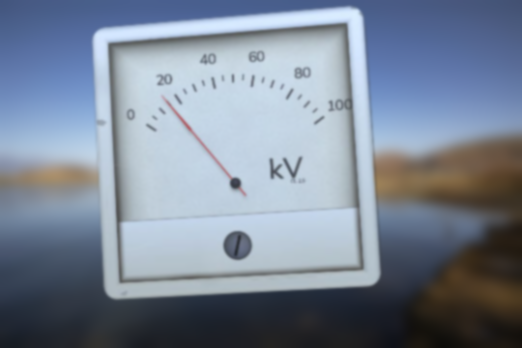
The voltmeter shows 15kV
